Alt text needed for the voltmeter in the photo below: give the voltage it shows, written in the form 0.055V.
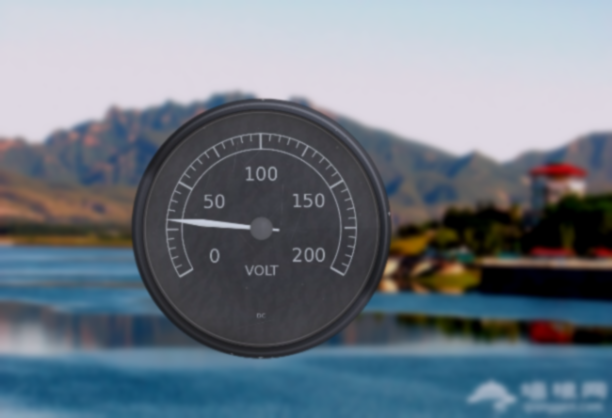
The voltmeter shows 30V
